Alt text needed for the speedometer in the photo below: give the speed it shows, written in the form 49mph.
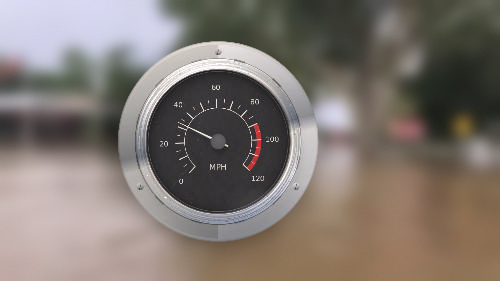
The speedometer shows 32.5mph
